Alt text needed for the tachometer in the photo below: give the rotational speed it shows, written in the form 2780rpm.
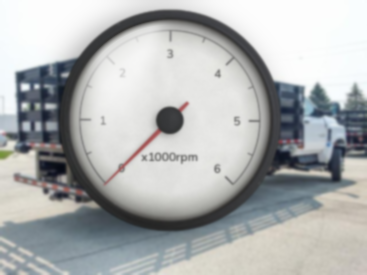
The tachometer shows 0rpm
